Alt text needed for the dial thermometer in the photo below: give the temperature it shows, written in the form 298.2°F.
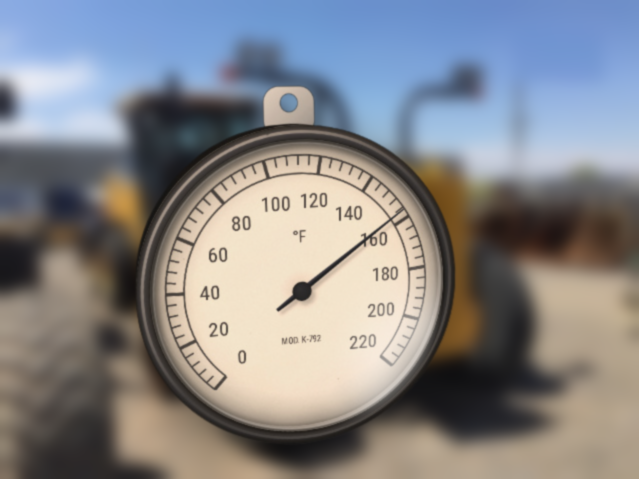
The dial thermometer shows 156°F
